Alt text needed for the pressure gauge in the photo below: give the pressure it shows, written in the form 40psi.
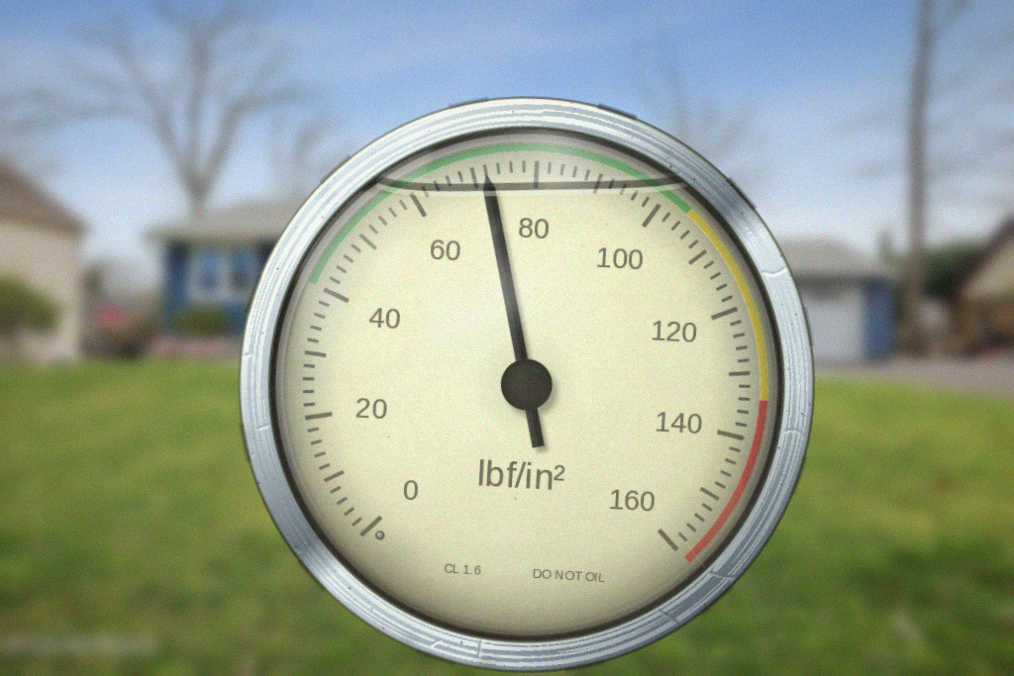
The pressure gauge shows 72psi
